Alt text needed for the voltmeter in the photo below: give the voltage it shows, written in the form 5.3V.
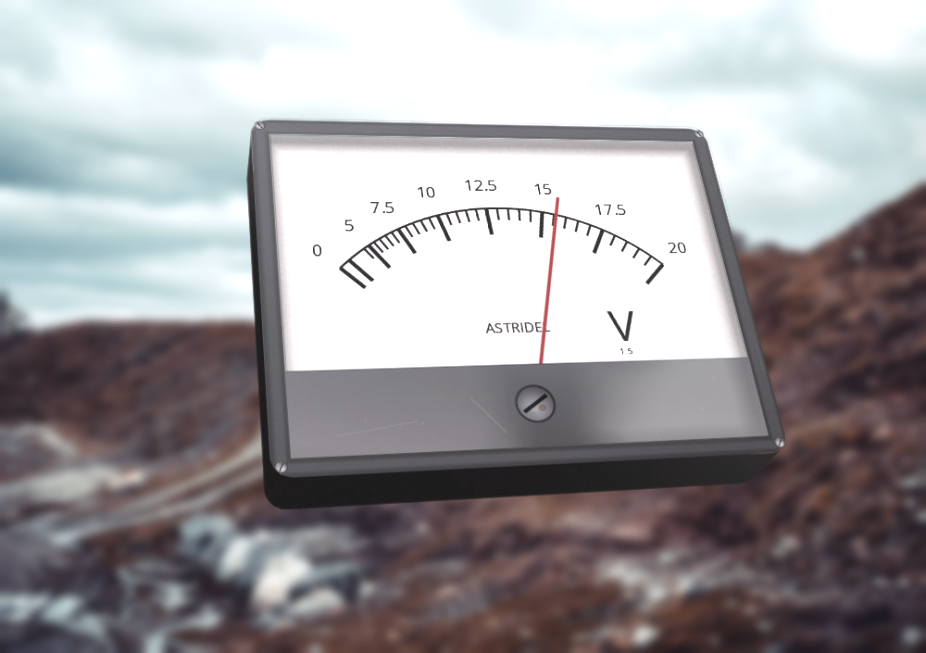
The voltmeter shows 15.5V
